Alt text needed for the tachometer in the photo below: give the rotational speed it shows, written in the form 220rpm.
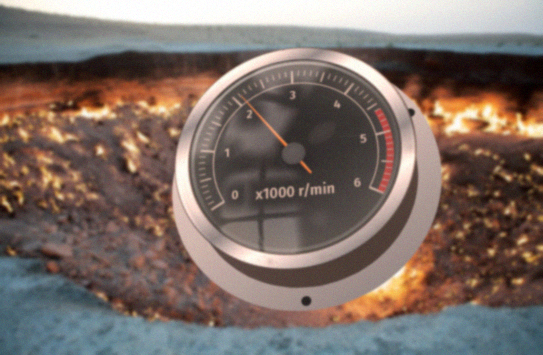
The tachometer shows 2100rpm
